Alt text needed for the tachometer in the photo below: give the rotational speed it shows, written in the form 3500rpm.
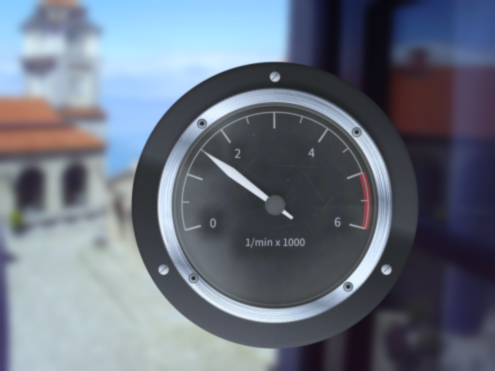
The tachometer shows 1500rpm
